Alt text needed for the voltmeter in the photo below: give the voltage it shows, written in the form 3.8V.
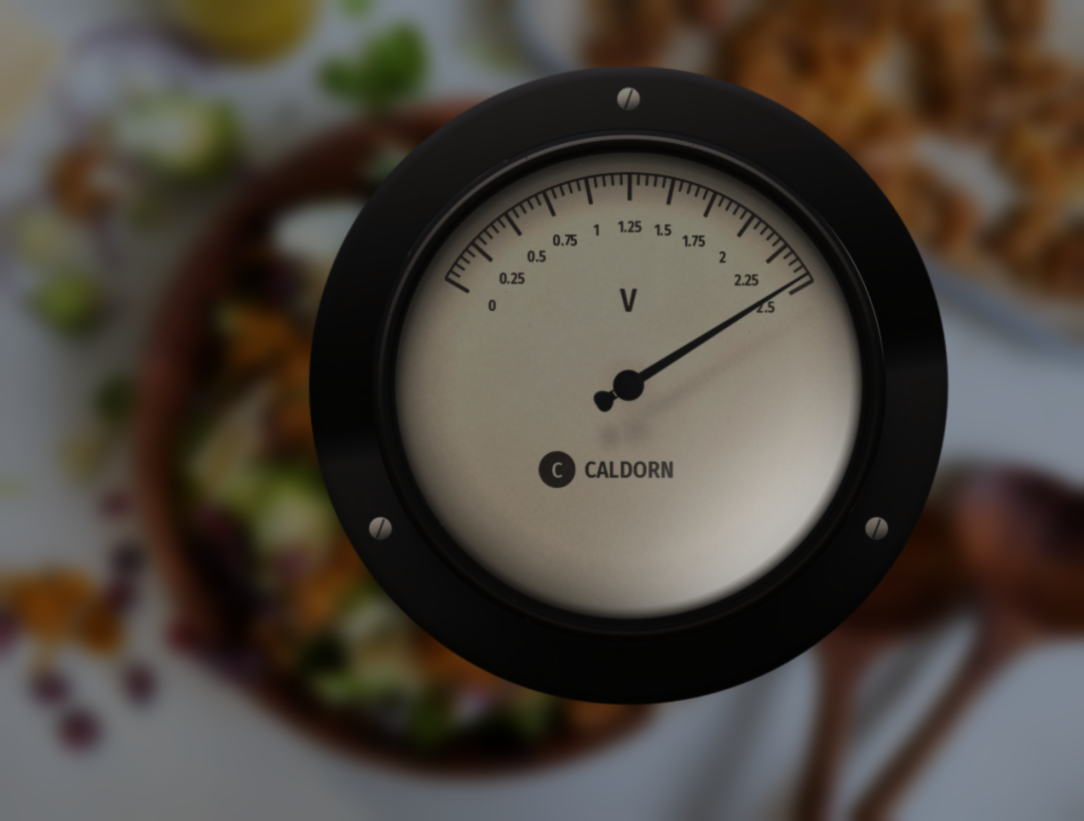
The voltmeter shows 2.45V
